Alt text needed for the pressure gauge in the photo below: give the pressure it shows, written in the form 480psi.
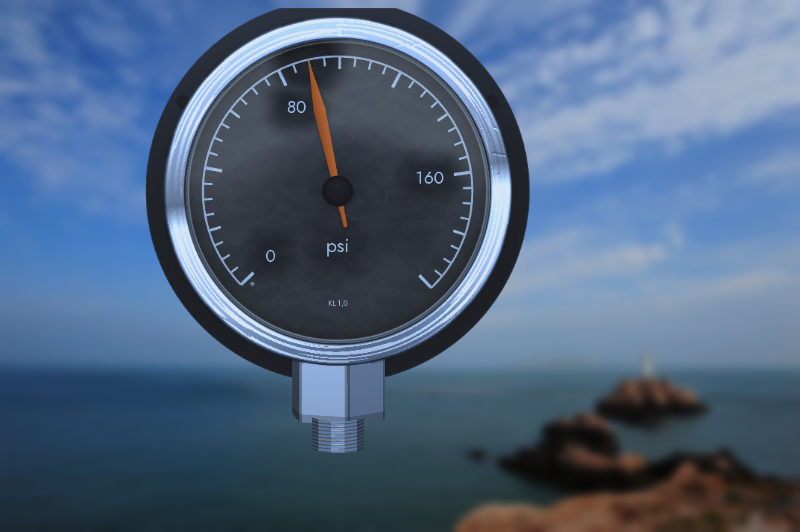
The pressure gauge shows 90psi
